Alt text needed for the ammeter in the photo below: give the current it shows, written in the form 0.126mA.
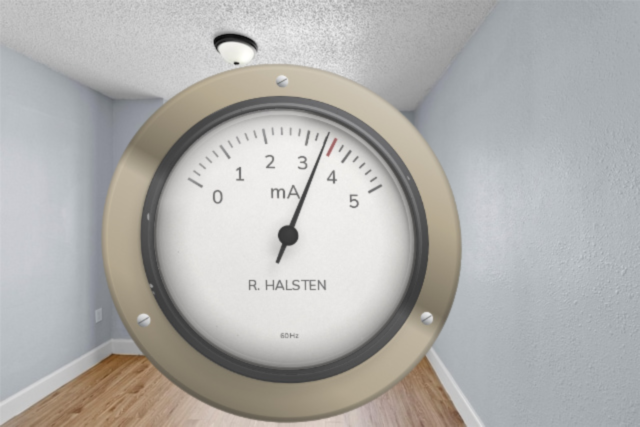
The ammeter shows 3.4mA
